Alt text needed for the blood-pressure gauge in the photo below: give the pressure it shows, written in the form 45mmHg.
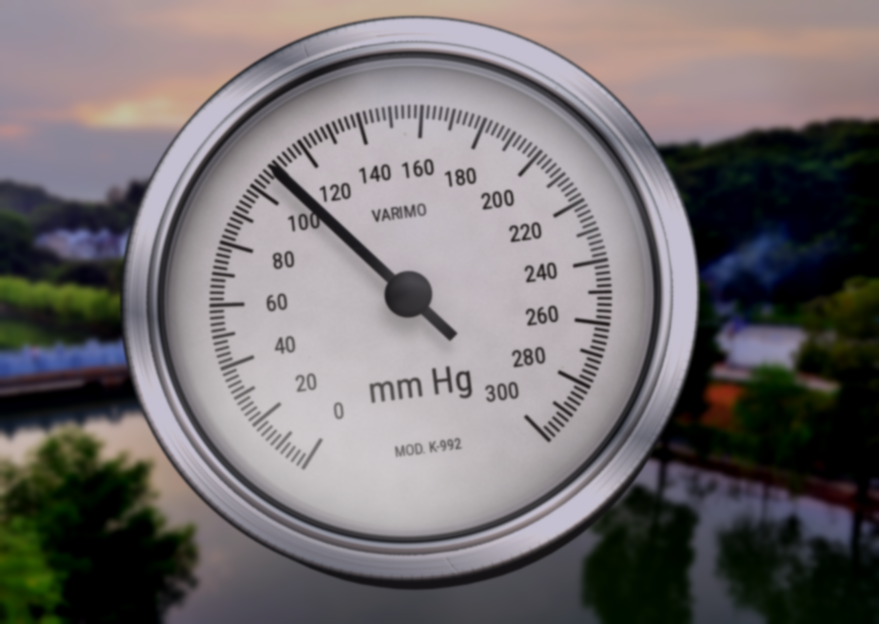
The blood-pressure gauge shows 108mmHg
